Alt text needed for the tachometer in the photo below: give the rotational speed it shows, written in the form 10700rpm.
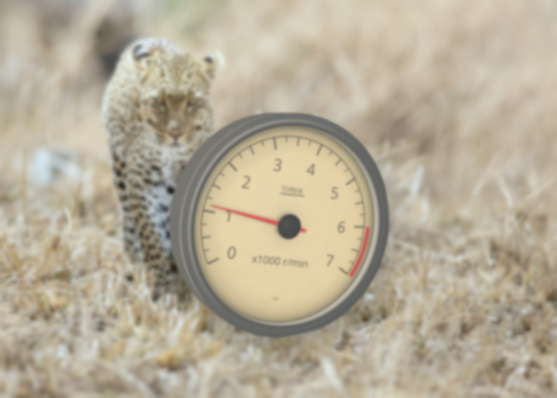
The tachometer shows 1125rpm
